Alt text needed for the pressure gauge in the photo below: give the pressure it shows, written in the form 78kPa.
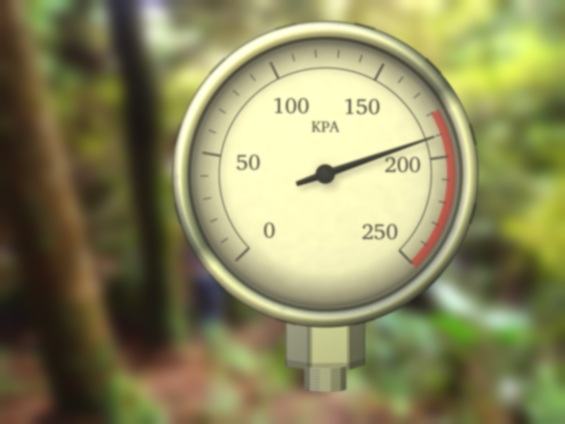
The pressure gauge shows 190kPa
